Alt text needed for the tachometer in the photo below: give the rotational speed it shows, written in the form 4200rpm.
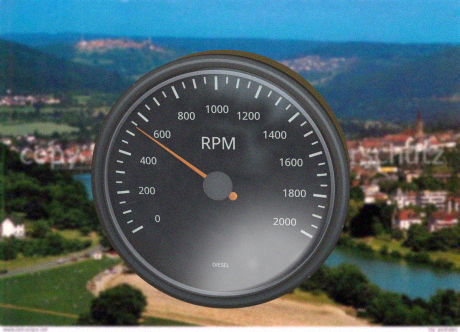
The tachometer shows 550rpm
